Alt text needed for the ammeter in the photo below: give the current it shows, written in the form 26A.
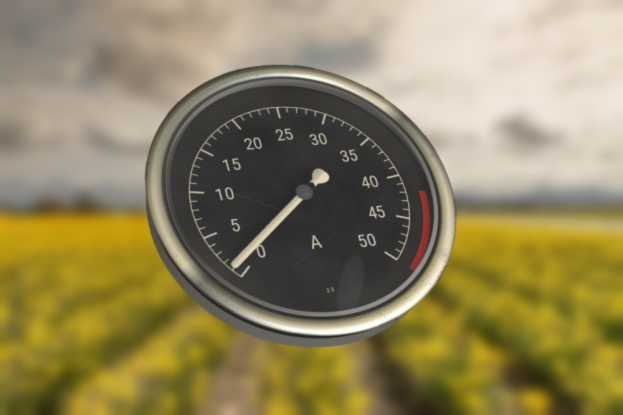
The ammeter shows 1A
